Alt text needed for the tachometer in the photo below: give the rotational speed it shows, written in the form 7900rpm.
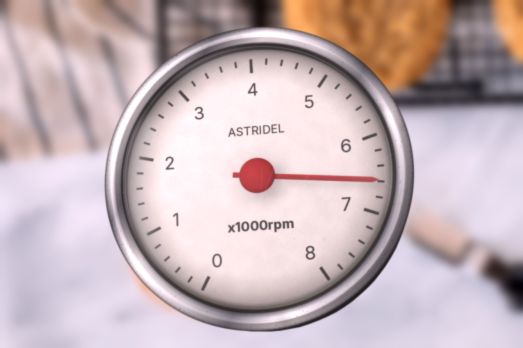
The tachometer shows 6600rpm
